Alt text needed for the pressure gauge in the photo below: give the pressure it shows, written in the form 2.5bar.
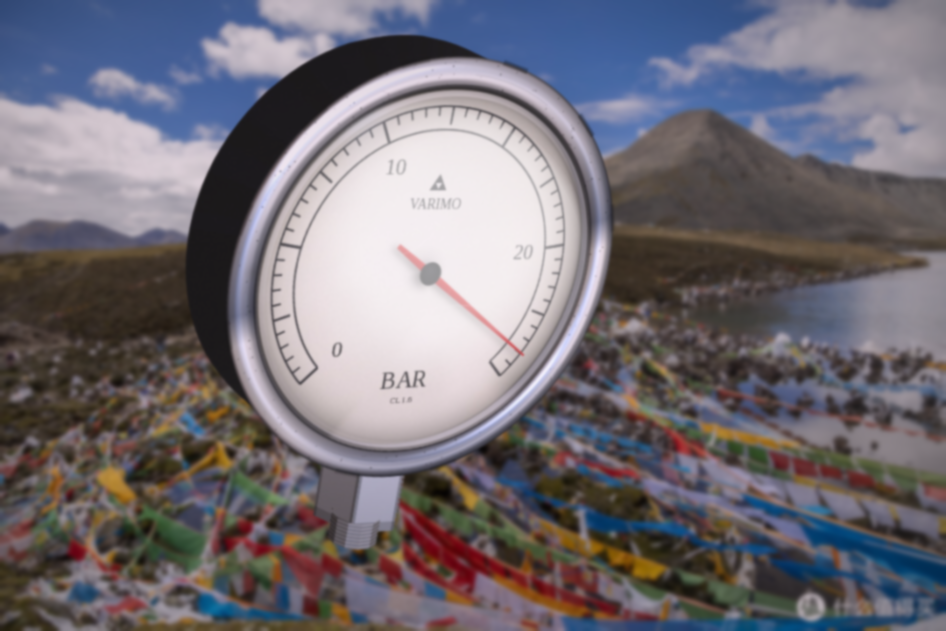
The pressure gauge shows 24bar
